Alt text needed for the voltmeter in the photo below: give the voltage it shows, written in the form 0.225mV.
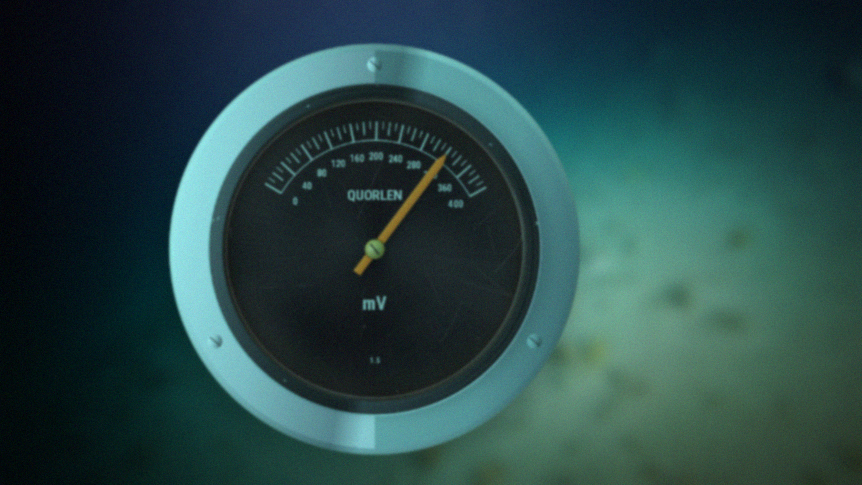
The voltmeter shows 320mV
